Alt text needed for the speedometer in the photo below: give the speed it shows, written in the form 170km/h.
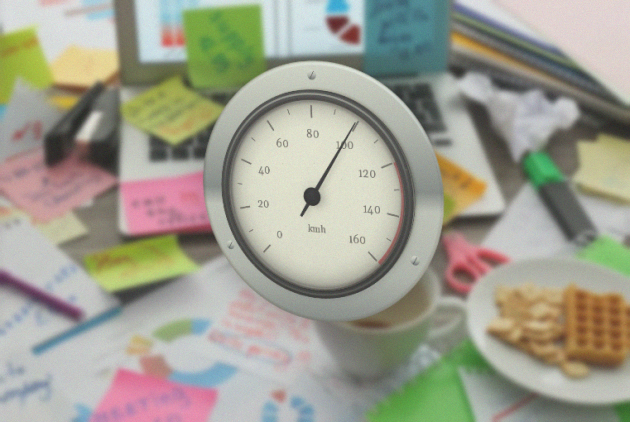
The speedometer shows 100km/h
